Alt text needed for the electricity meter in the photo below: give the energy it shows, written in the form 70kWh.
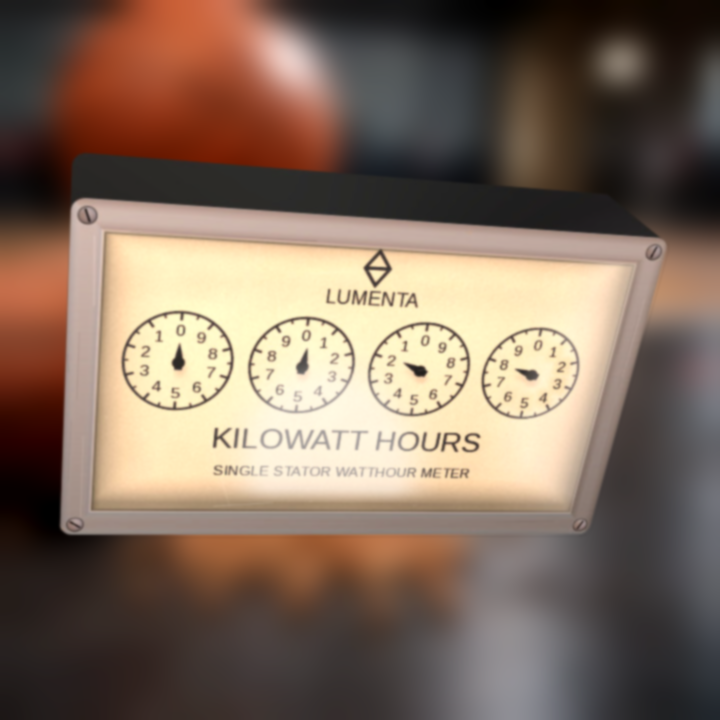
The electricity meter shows 18kWh
